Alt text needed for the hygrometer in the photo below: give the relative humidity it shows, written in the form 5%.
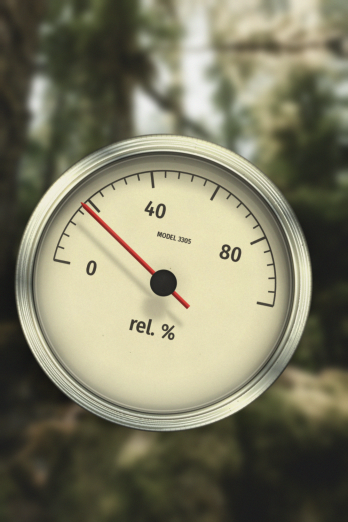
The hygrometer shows 18%
